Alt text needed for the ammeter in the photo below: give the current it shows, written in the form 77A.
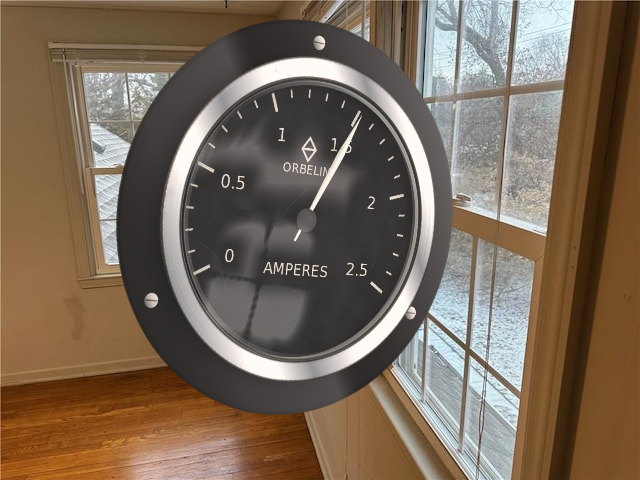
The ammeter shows 1.5A
